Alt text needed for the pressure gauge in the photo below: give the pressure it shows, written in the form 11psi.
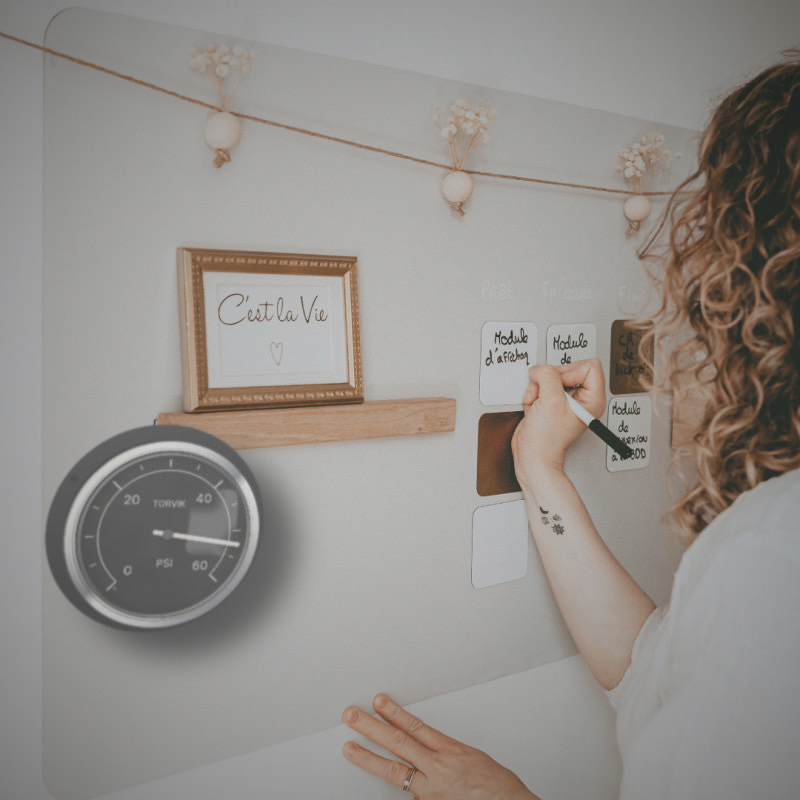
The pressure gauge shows 52.5psi
